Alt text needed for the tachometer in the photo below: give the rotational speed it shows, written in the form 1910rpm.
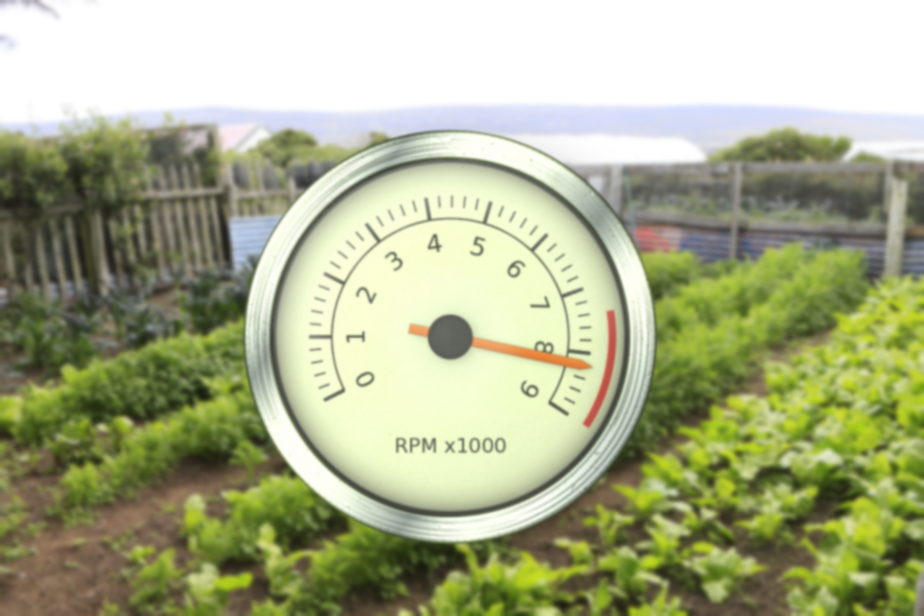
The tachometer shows 8200rpm
